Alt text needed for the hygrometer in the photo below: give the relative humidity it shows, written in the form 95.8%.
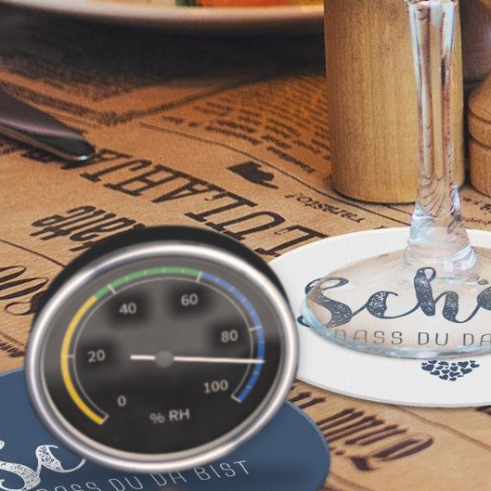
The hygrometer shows 88%
